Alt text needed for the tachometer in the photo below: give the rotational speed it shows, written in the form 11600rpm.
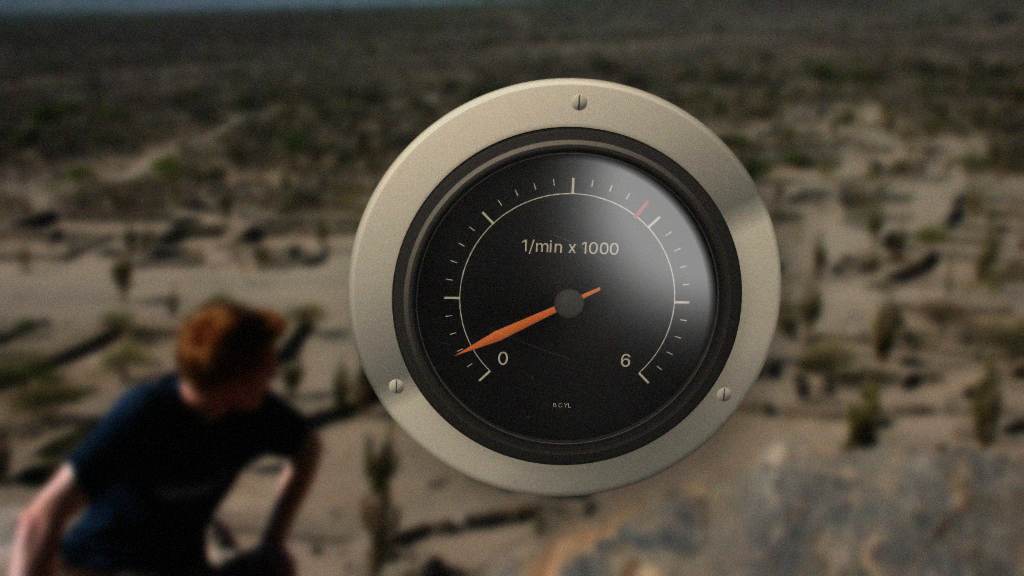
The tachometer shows 400rpm
